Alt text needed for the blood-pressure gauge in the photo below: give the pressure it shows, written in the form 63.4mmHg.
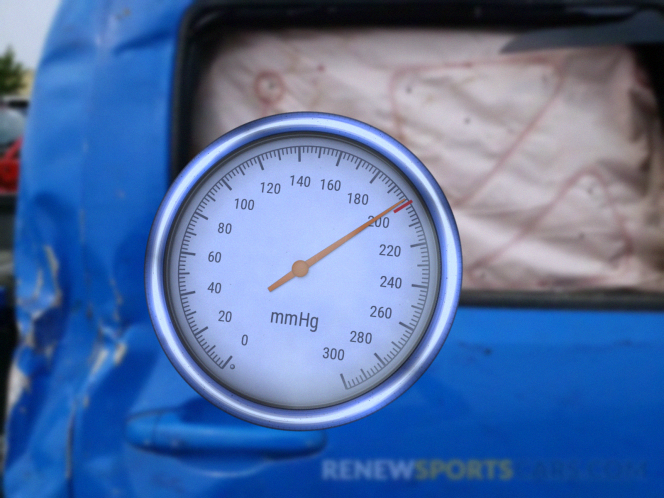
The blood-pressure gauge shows 198mmHg
